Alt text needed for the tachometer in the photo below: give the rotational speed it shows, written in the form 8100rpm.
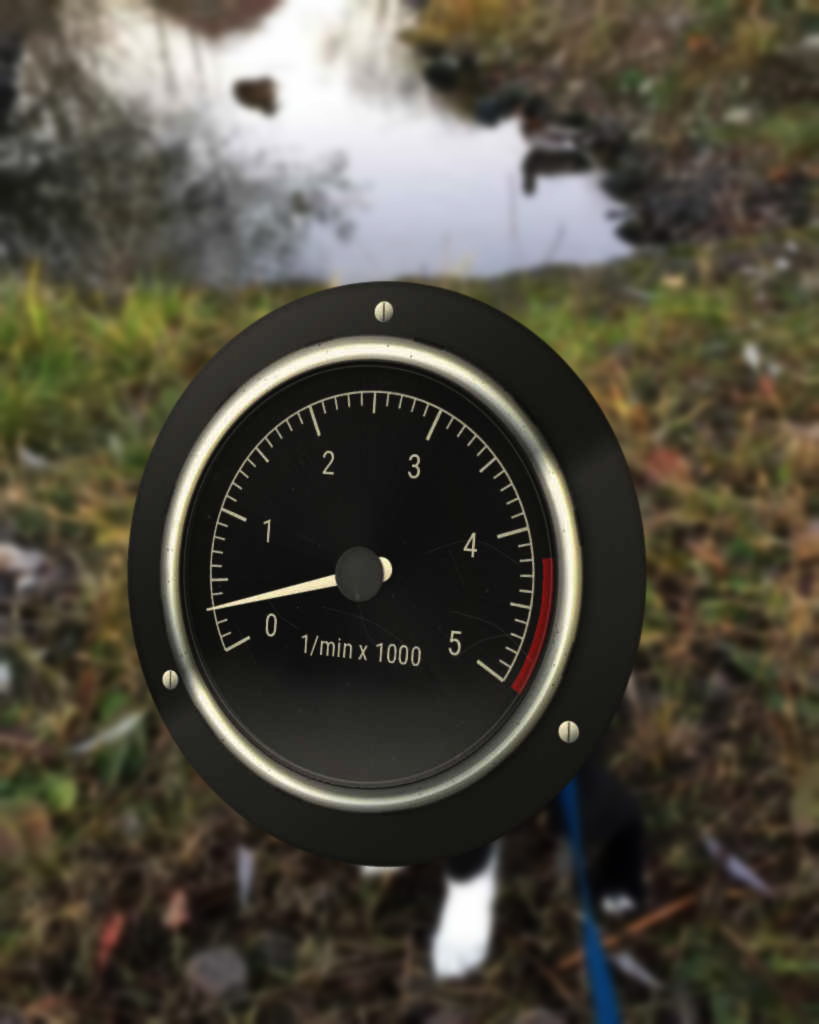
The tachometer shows 300rpm
